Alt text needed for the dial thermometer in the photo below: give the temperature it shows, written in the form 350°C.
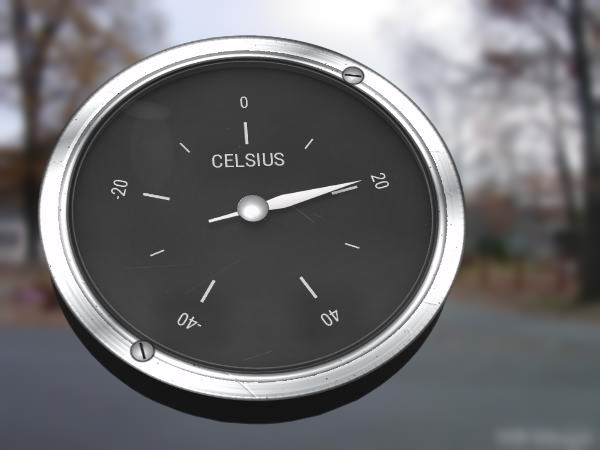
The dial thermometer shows 20°C
